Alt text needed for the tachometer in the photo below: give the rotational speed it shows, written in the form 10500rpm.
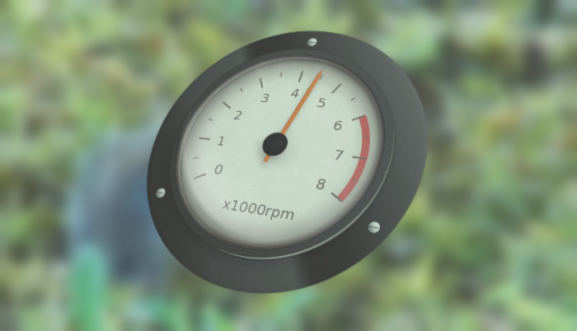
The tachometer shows 4500rpm
